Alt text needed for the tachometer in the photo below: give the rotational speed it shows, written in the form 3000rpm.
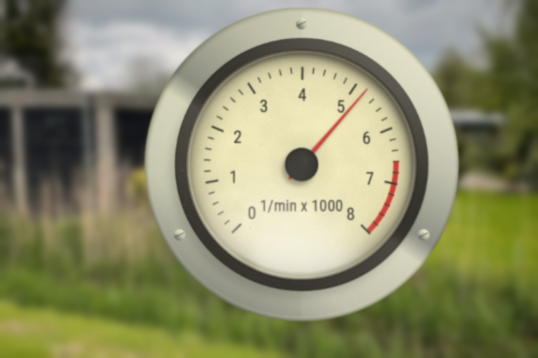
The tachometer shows 5200rpm
